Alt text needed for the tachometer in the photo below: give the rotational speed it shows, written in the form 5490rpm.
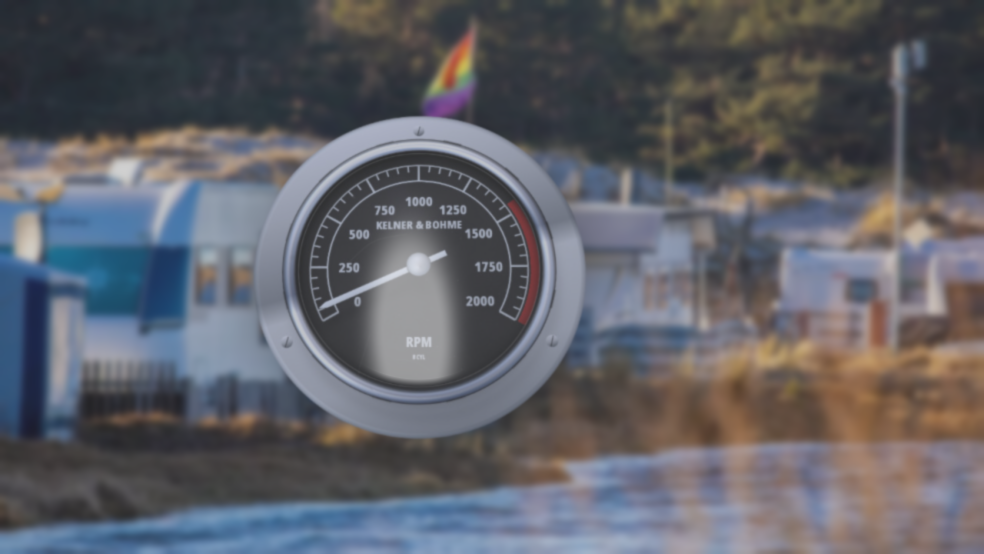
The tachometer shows 50rpm
